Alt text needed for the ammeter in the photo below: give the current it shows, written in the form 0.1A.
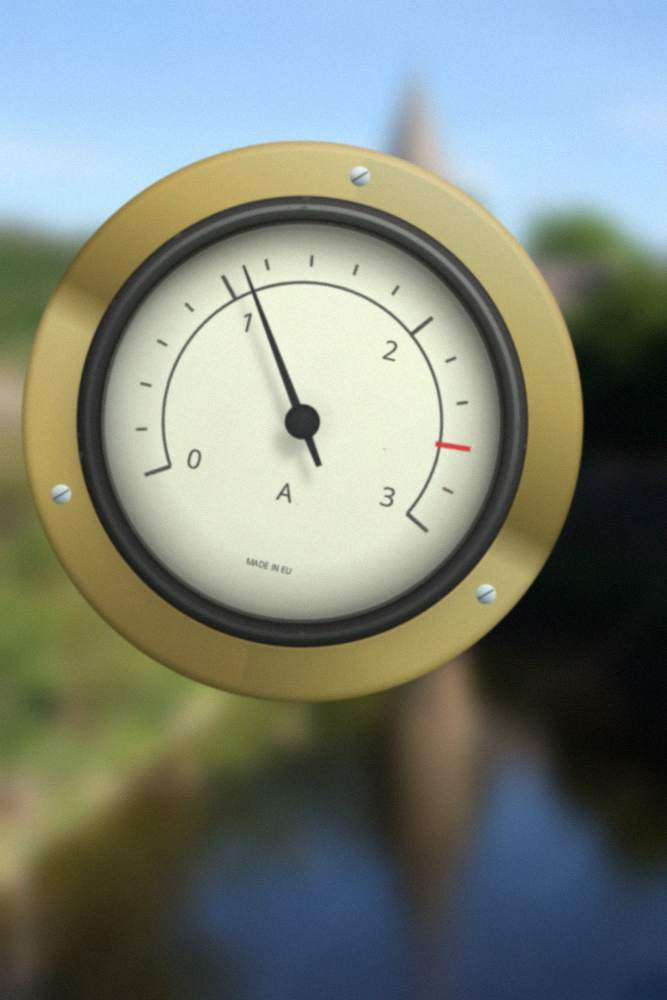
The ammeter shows 1.1A
